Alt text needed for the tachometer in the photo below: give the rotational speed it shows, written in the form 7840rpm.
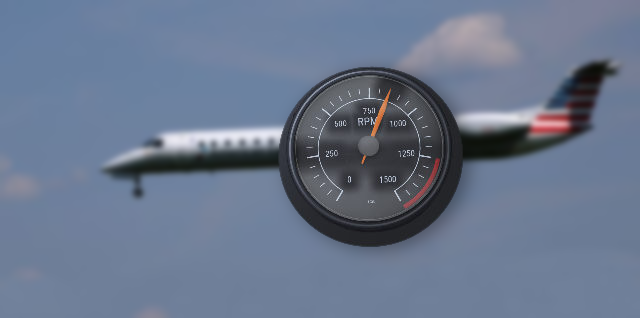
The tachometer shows 850rpm
